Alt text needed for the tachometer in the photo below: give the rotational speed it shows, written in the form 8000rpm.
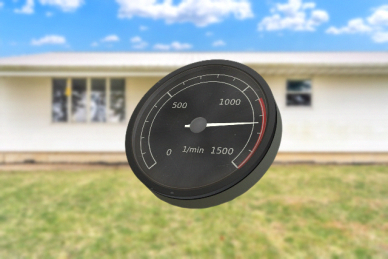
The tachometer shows 1250rpm
